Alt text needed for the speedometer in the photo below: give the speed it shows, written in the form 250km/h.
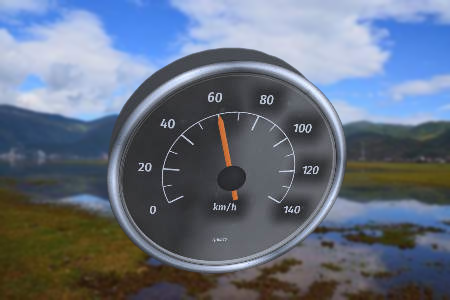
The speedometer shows 60km/h
